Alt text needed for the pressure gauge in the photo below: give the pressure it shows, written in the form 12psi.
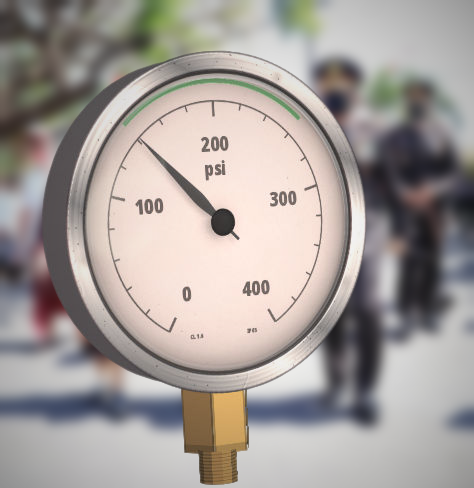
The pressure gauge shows 140psi
